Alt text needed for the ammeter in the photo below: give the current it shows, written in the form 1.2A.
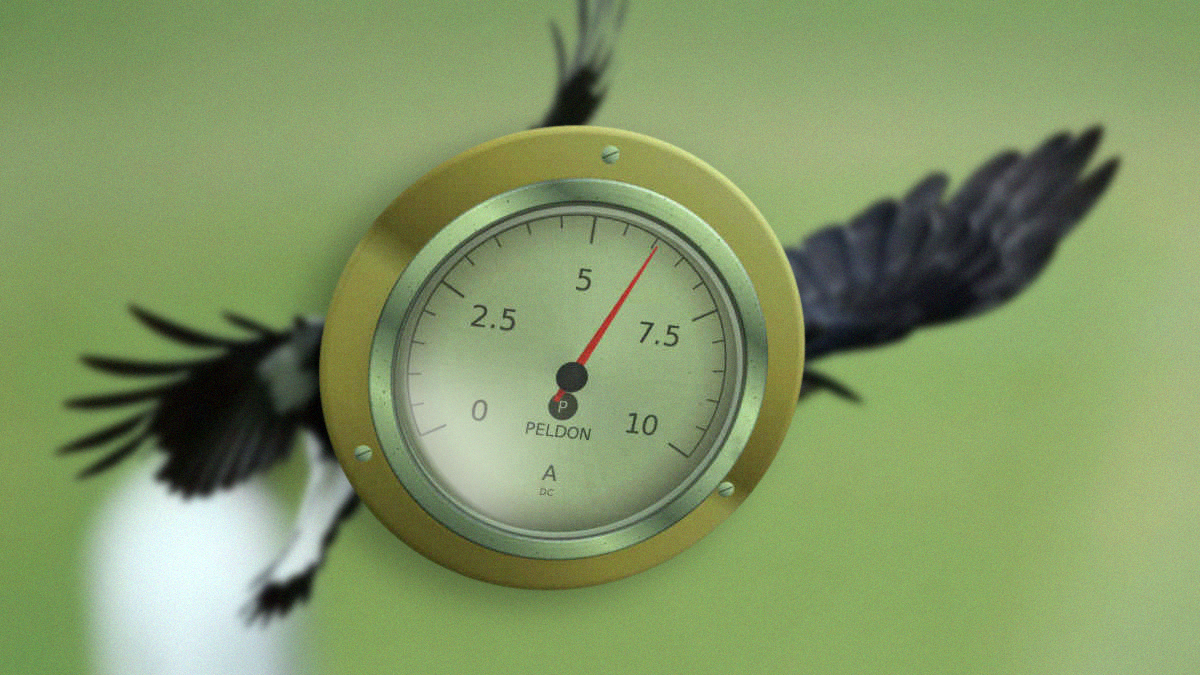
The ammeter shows 6A
